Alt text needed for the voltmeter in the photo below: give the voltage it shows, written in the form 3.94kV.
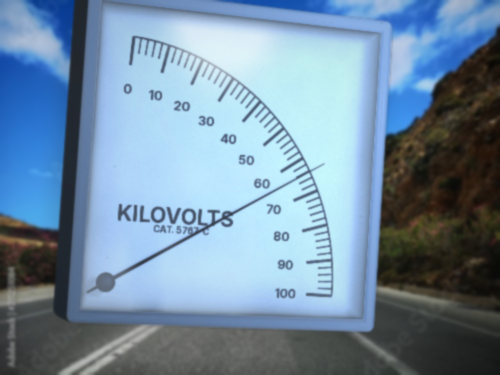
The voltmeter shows 64kV
